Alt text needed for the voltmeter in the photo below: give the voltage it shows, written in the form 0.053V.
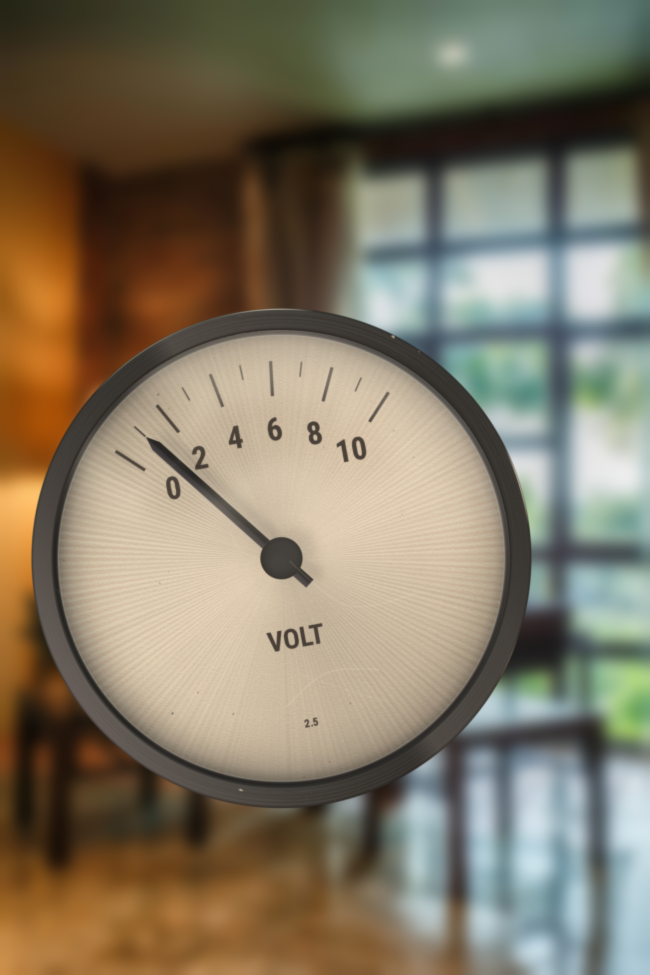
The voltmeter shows 1V
